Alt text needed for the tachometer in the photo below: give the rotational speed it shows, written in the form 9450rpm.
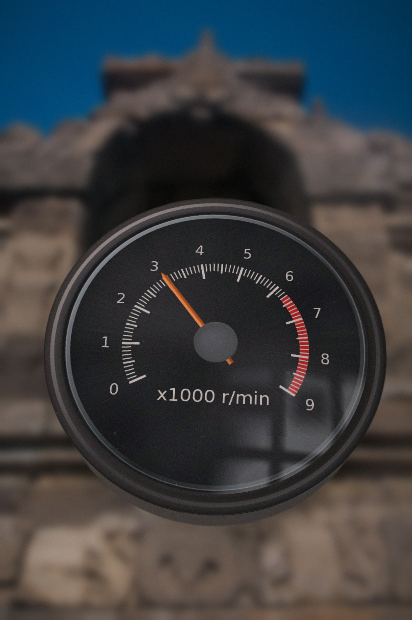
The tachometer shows 3000rpm
